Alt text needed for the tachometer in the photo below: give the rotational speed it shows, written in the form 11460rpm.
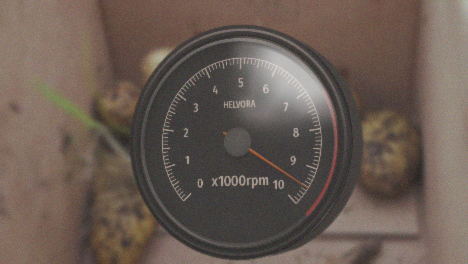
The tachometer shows 9500rpm
